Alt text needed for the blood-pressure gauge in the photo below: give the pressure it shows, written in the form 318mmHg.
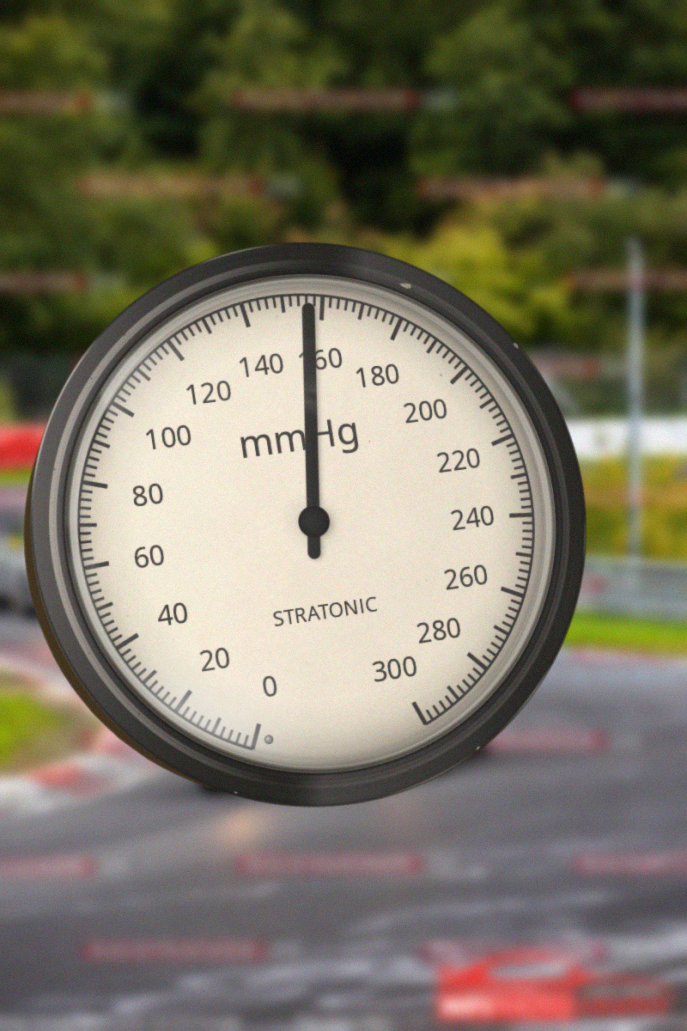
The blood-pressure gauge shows 156mmHg
